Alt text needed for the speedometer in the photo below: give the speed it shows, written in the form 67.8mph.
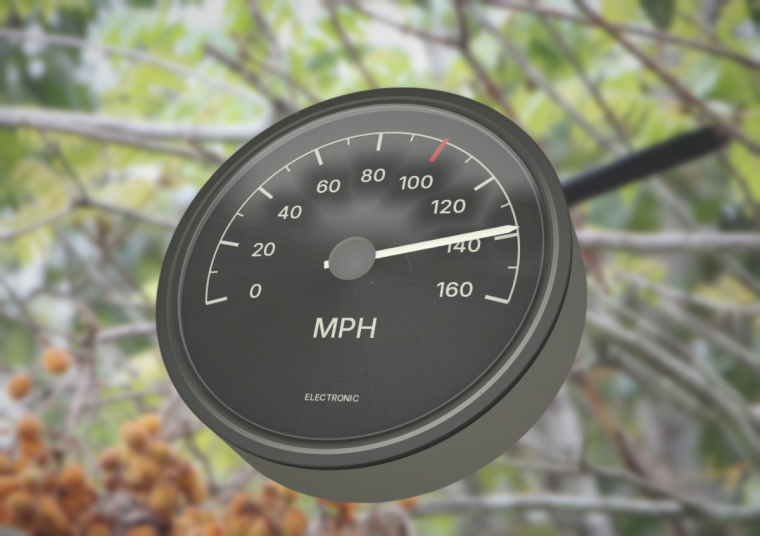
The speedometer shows 140mph
